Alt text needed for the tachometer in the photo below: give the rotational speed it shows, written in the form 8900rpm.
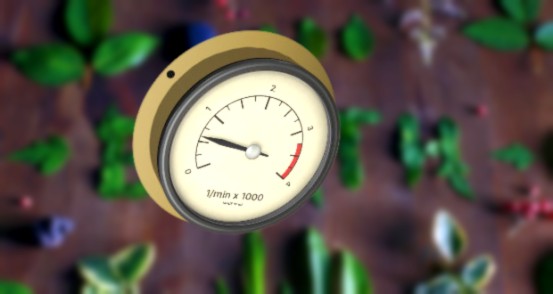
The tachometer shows 625rpm
